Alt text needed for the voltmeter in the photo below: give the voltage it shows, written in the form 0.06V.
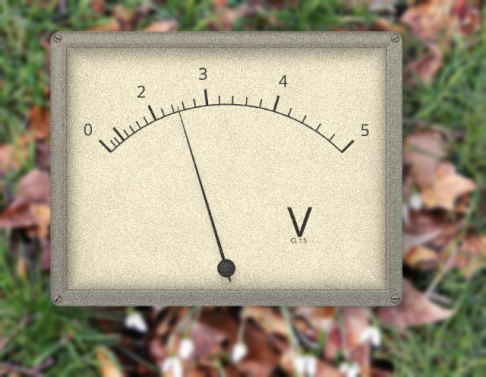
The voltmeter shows 2.5V
